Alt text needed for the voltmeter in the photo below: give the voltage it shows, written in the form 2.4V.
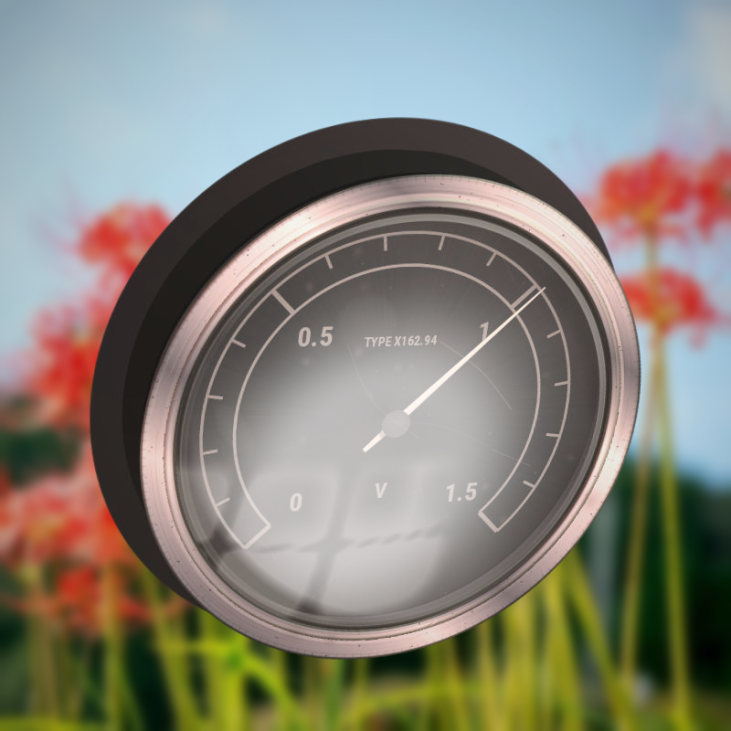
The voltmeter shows 1V
